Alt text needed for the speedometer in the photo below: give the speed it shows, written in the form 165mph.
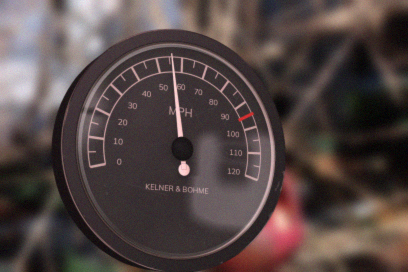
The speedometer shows 55mph
